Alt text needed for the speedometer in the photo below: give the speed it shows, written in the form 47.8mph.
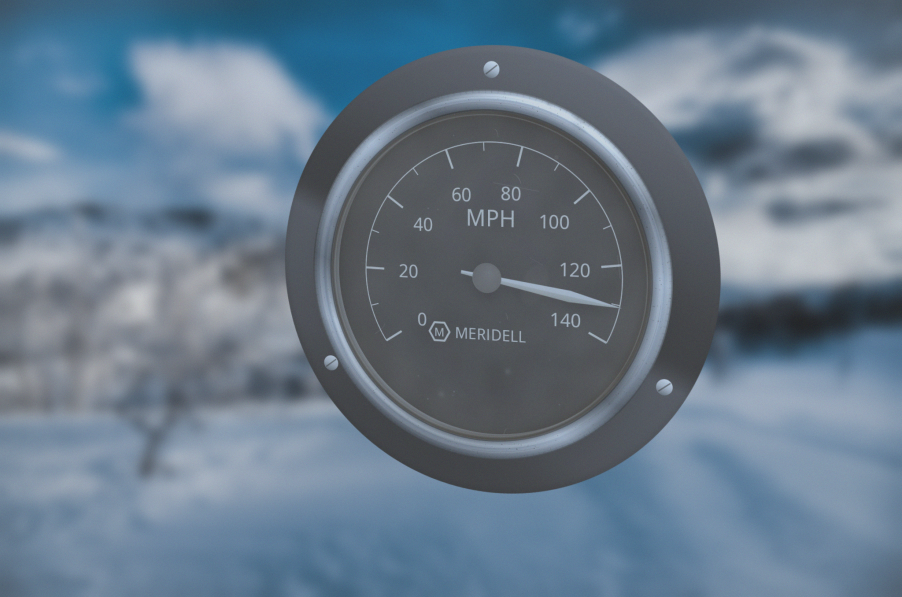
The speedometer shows 130mph
